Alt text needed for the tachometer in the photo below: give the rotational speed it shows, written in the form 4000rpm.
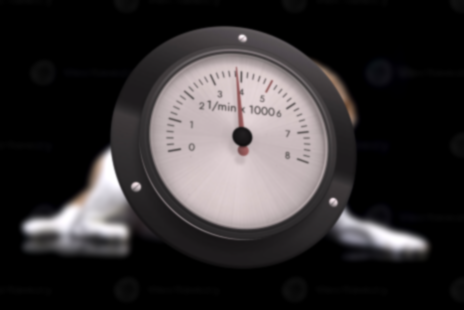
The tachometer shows 3800rpm
